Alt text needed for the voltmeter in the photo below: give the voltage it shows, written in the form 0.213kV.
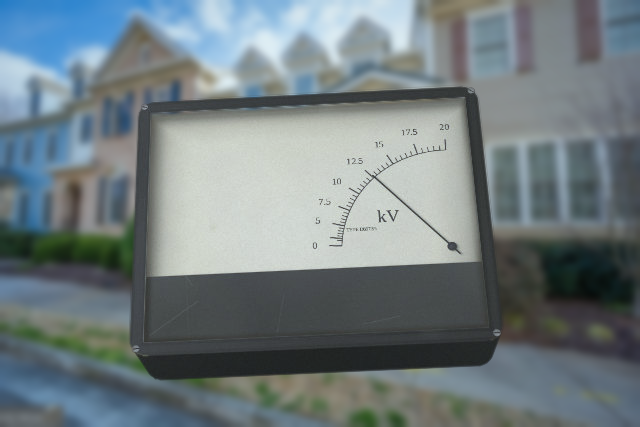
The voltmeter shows 12.5kV
